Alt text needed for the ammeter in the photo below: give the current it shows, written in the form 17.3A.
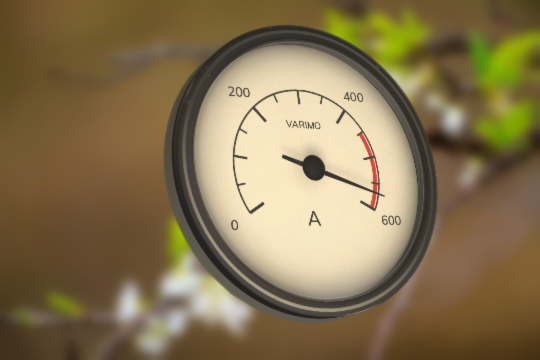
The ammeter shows 575A
